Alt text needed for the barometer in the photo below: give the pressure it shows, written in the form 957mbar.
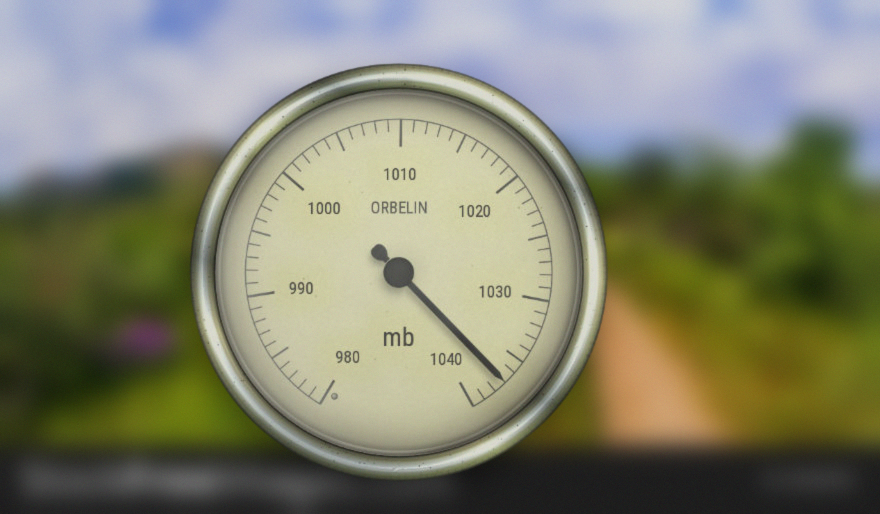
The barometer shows 1037mbar
